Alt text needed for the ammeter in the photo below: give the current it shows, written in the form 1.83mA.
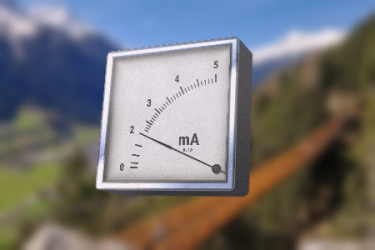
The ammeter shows 2mA
